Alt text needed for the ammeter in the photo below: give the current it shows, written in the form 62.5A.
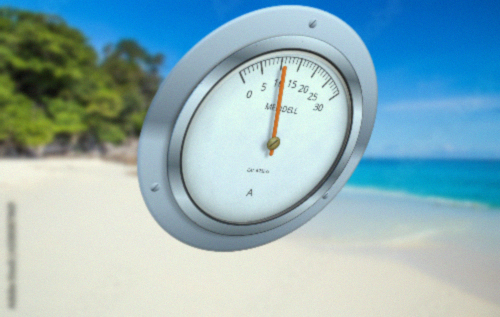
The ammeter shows 10A
